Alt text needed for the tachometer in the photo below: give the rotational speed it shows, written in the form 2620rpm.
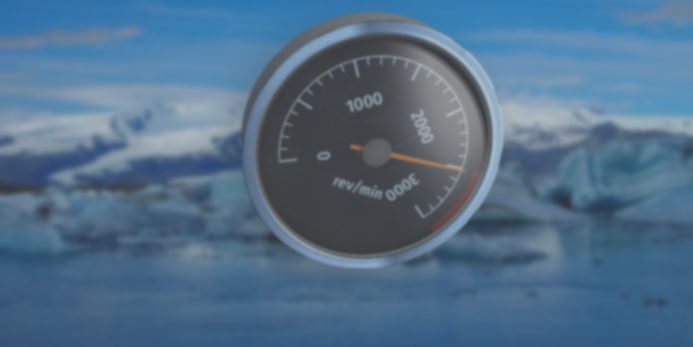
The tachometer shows 2500rpm
